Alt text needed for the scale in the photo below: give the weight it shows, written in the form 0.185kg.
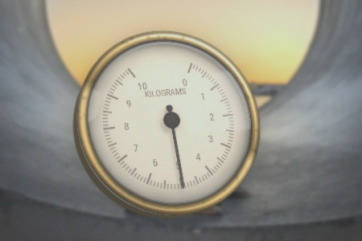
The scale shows 5kg
